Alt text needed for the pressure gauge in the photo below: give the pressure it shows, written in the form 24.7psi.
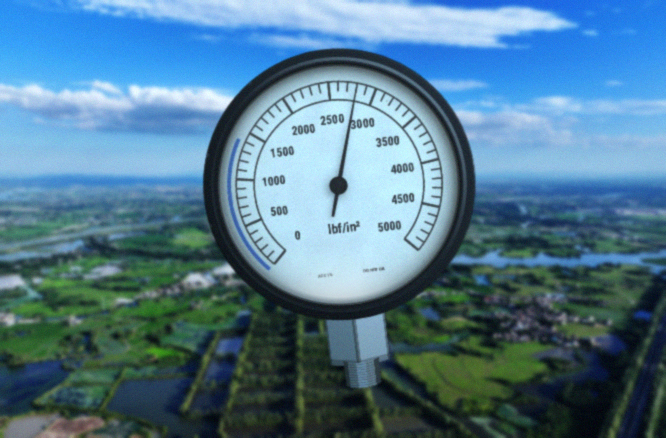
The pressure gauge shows 2800psi
